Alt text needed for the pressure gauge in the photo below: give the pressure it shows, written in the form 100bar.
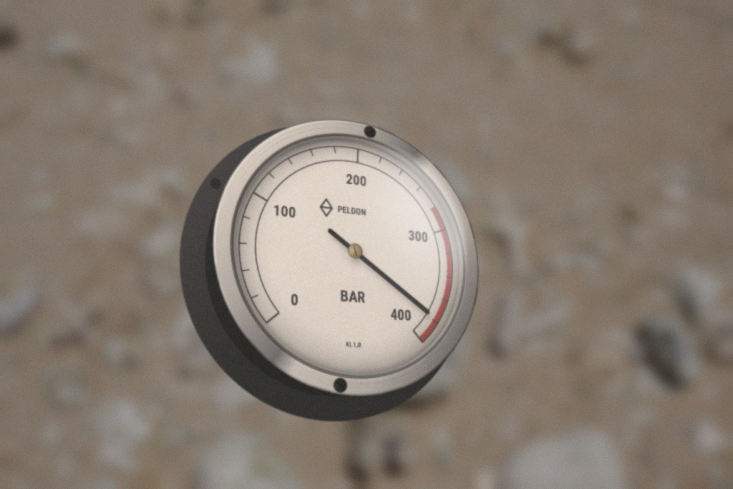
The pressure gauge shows 380bar
